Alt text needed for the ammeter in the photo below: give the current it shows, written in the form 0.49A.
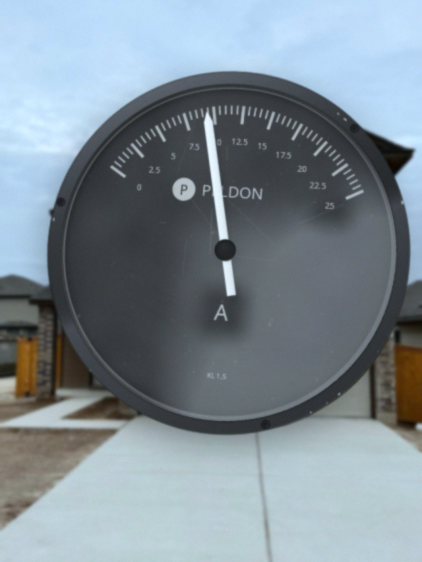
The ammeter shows 9.5A
